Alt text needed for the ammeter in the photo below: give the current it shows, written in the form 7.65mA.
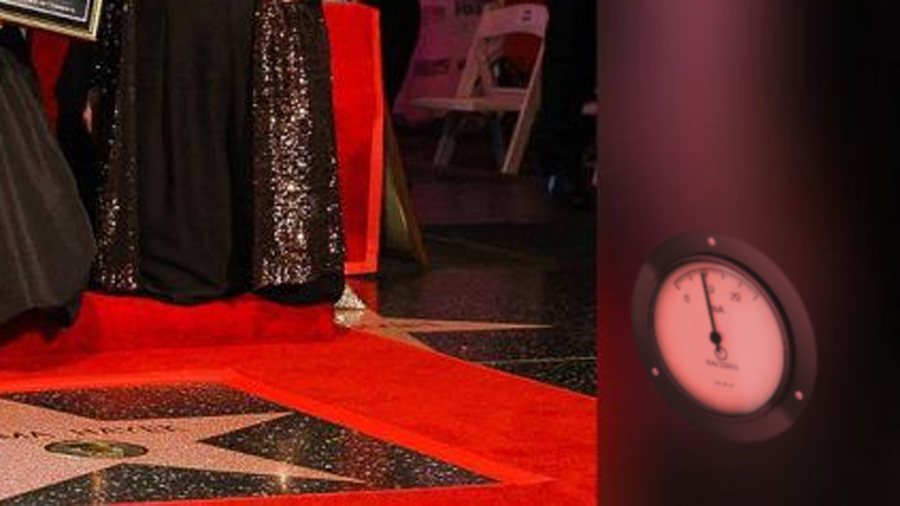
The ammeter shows 10mA
